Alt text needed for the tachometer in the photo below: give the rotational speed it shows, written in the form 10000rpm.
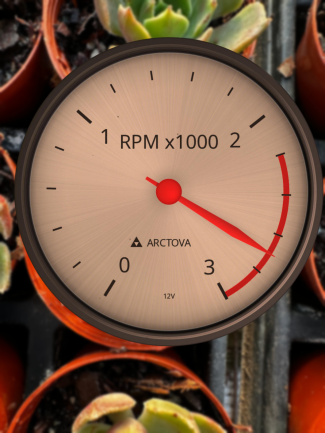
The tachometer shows 2700rpm
